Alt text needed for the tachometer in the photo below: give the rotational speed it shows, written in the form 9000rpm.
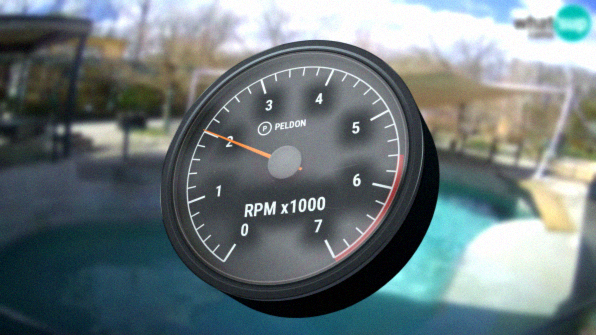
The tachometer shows 2000rpm
